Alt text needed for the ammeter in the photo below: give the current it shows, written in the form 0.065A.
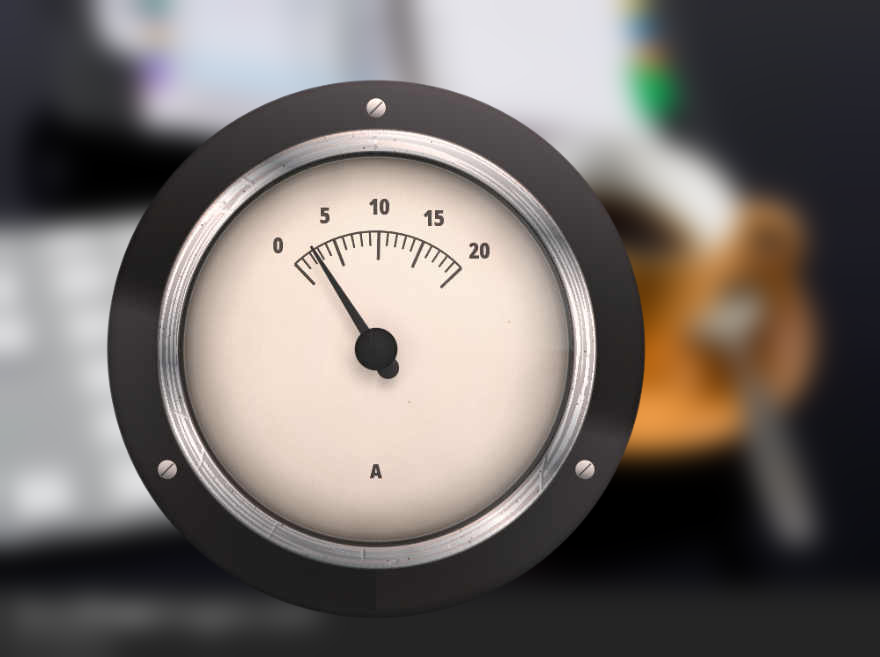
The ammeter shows 2.5A
